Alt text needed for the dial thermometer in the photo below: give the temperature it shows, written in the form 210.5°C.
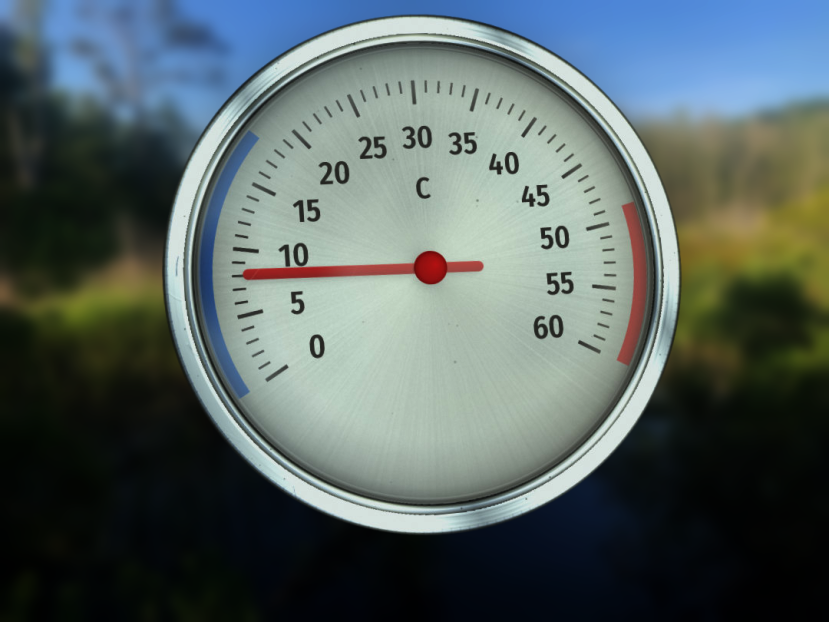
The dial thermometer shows 8°C
